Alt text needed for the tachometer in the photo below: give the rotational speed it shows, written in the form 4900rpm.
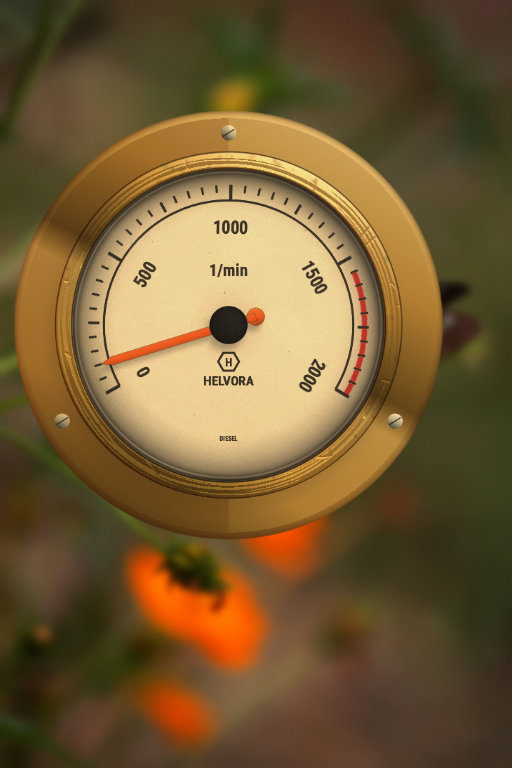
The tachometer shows 100rpm
